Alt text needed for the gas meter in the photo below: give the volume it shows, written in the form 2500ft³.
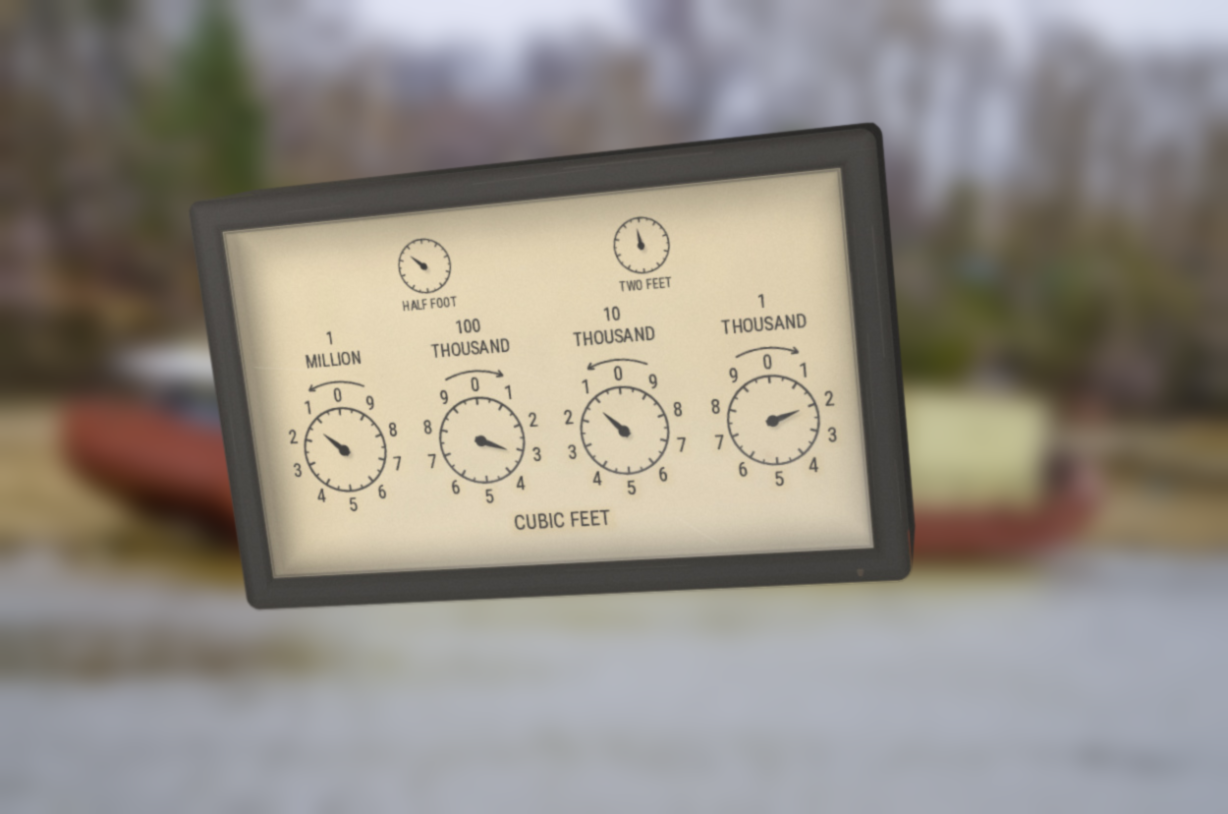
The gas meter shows 131200ft³
